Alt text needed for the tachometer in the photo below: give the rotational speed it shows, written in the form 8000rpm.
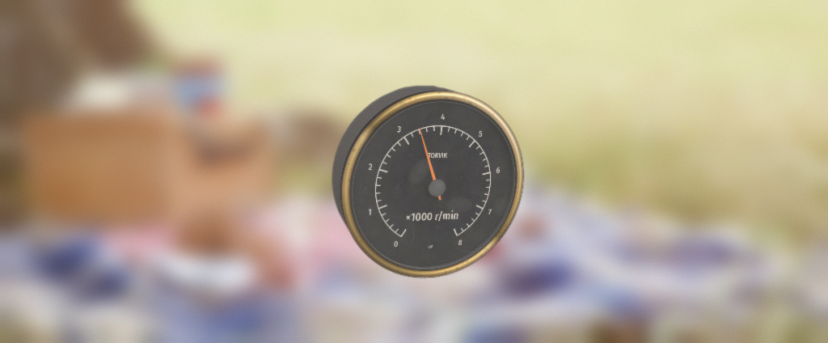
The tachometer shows 3400rpm
